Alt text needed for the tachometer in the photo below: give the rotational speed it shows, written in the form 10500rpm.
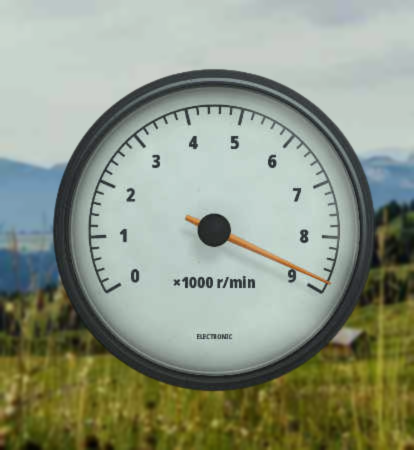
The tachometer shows 8800rpm
